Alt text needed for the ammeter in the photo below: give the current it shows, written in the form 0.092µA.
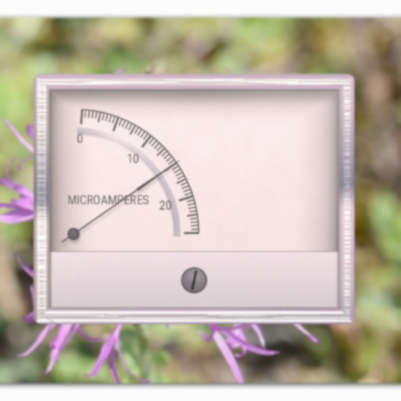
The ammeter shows 15µA
